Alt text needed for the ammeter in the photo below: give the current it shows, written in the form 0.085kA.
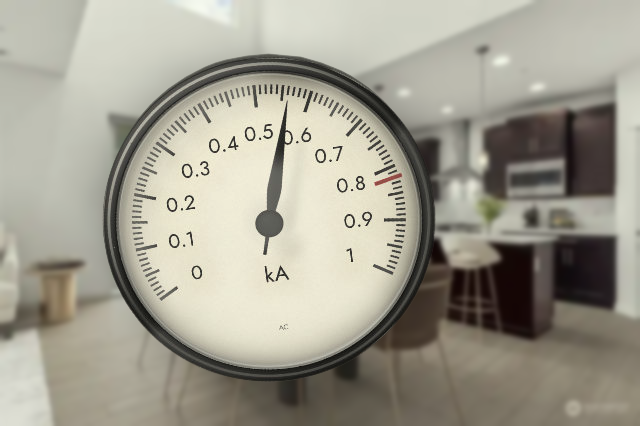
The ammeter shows 0.56kA
